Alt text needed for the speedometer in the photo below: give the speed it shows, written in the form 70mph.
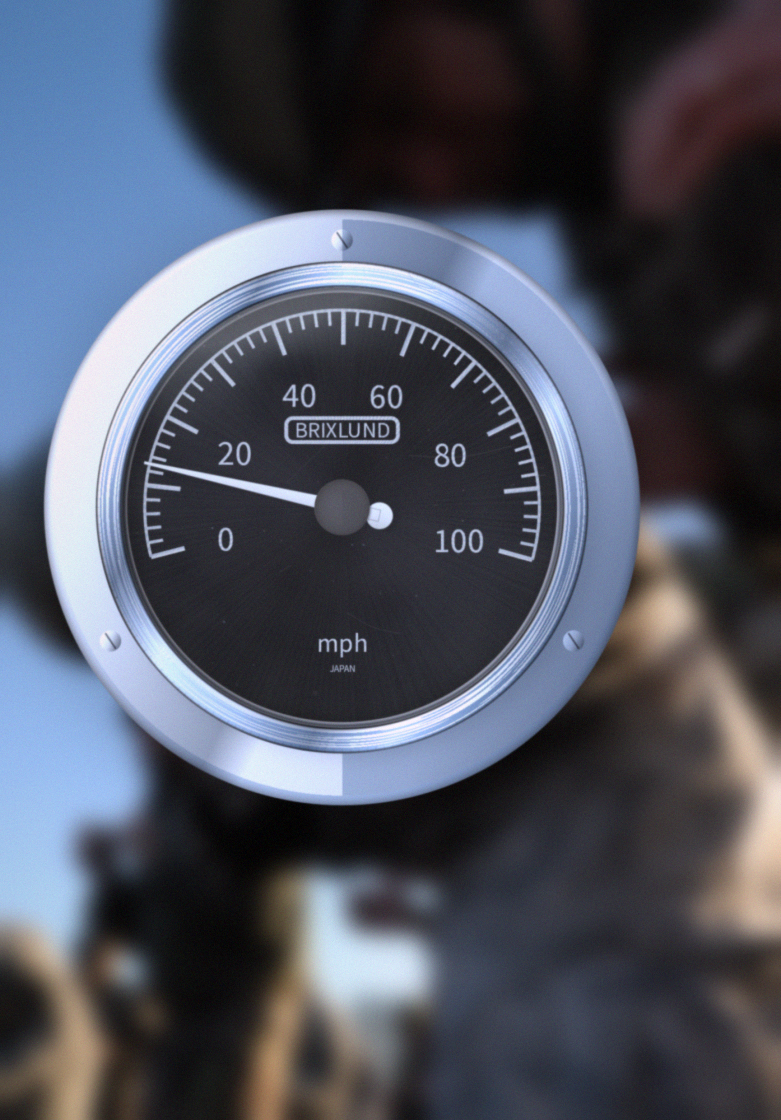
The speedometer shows 13mph
